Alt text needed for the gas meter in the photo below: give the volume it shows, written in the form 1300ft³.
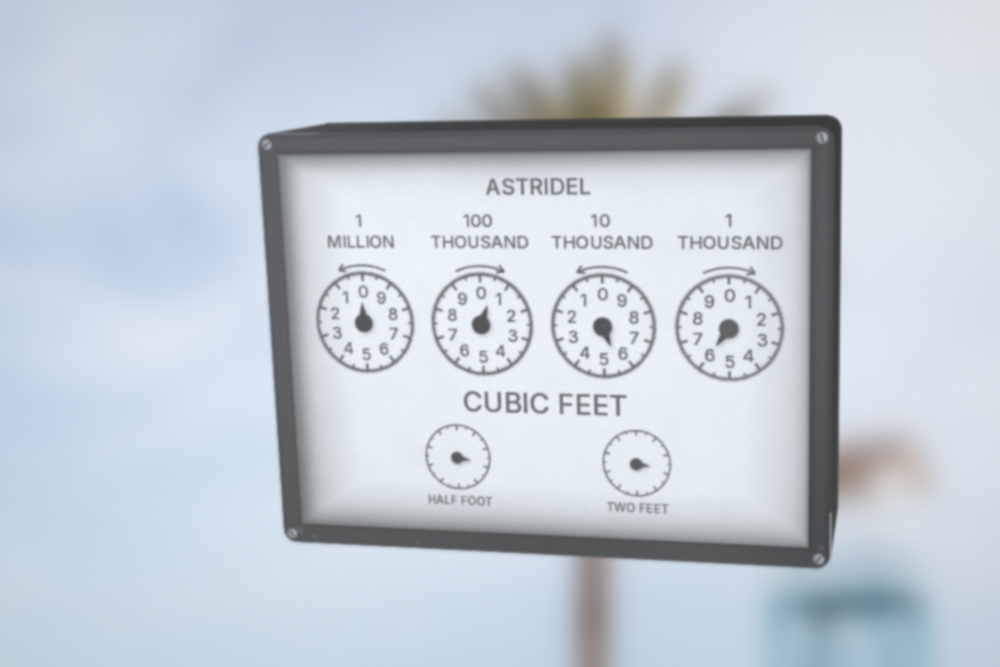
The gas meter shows 5600ft³
